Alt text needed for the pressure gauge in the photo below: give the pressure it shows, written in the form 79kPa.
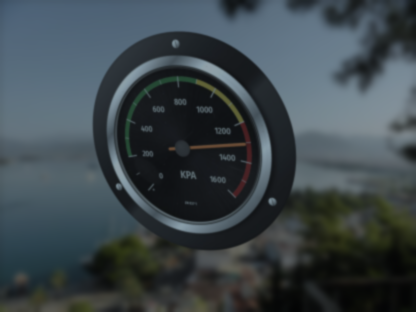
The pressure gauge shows 1300kPa
